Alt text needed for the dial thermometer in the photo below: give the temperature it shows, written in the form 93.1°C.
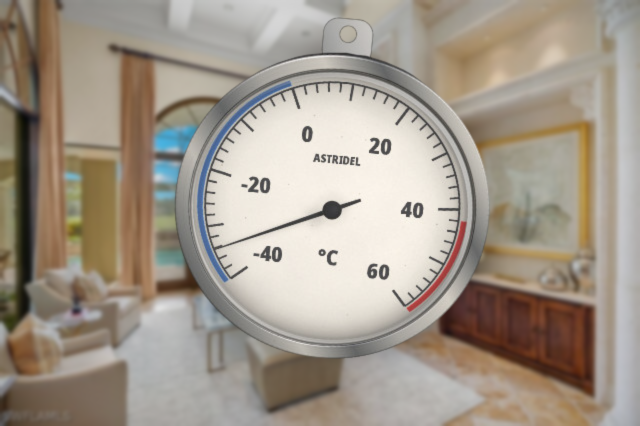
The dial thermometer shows -34°C
